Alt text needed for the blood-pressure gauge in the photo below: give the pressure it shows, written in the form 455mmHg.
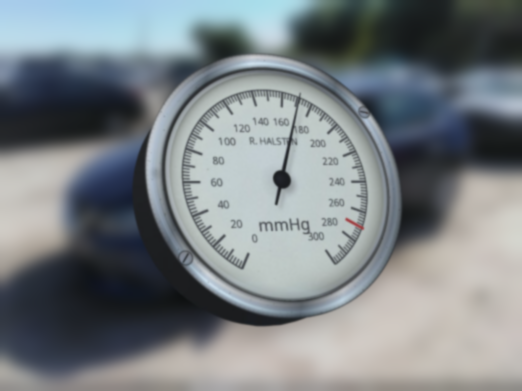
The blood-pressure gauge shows 170mmHg
